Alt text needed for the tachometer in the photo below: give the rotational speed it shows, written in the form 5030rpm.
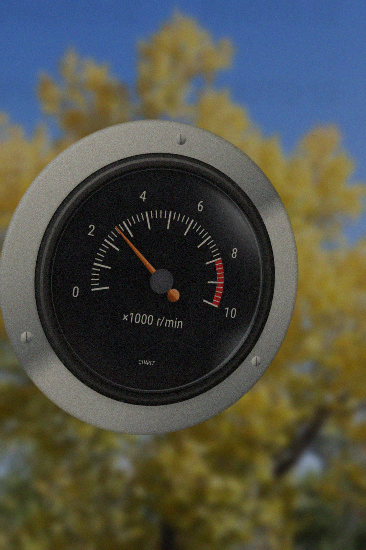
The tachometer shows 2600rpm
